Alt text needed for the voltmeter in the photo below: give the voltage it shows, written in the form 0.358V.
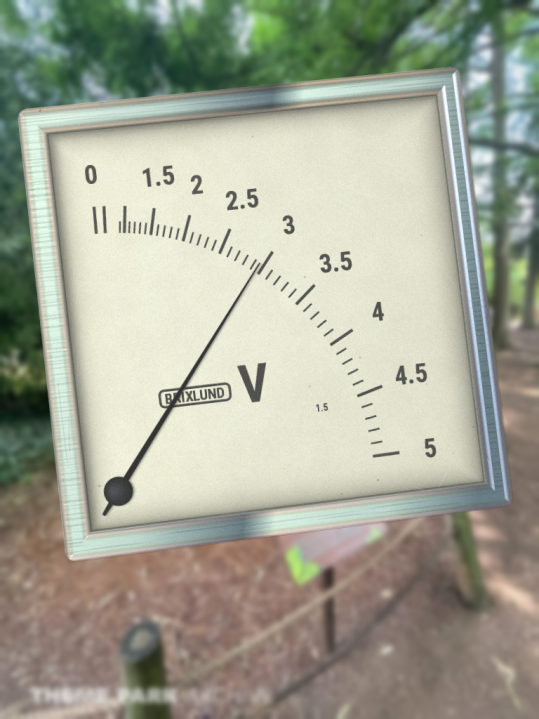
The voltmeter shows 2.95V
